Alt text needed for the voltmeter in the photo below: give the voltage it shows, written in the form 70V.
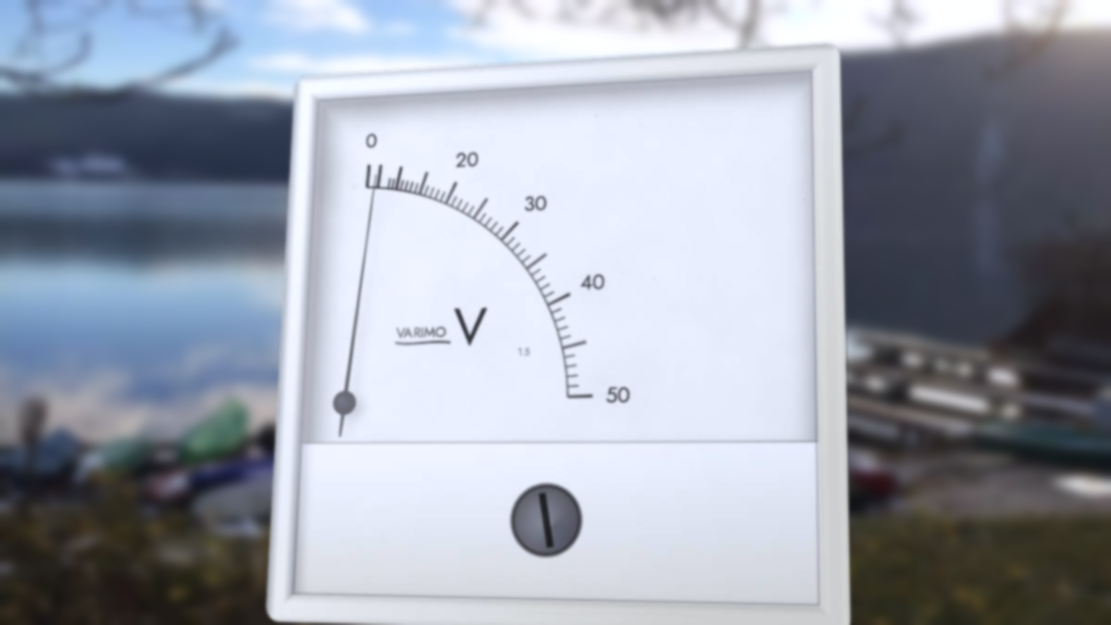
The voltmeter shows 5V
